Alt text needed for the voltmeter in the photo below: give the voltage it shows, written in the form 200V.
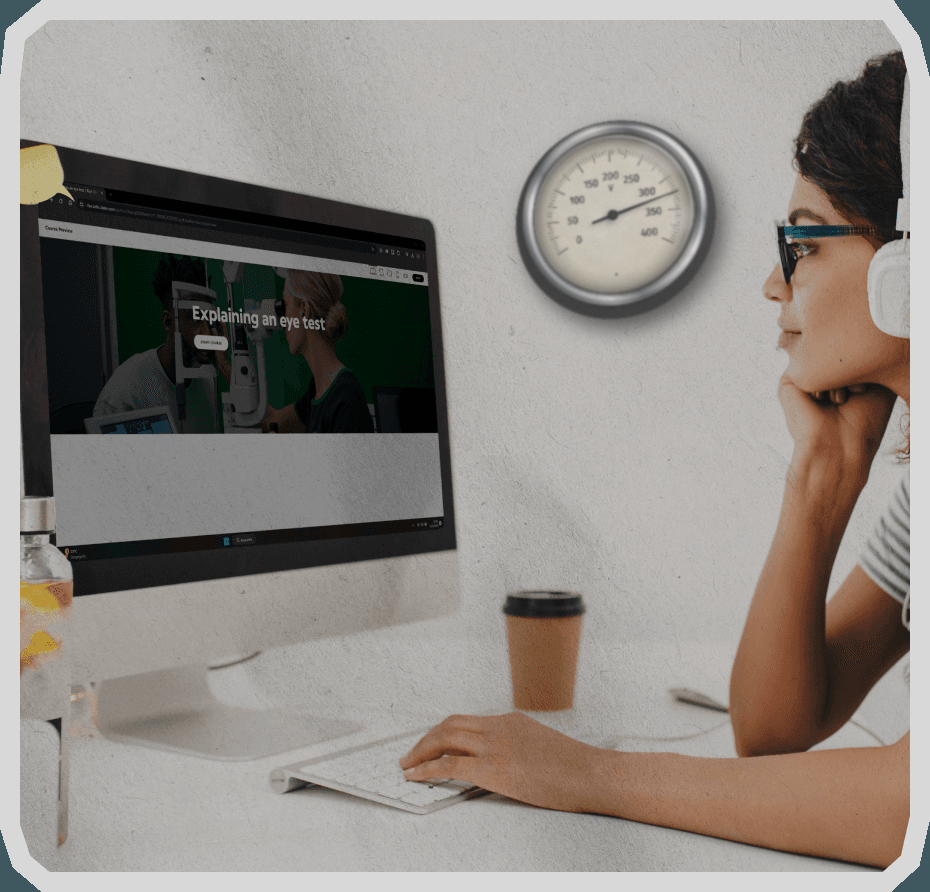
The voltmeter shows 325V
